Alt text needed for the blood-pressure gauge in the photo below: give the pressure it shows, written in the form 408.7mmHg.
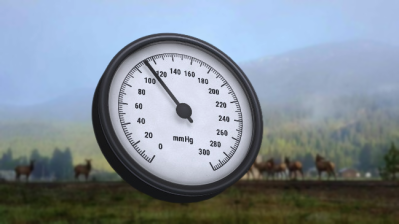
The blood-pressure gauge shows 110mmHg
